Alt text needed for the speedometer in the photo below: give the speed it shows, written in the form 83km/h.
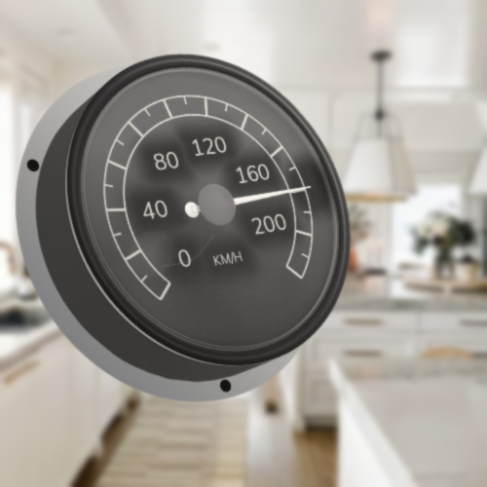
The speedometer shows 180km/h
